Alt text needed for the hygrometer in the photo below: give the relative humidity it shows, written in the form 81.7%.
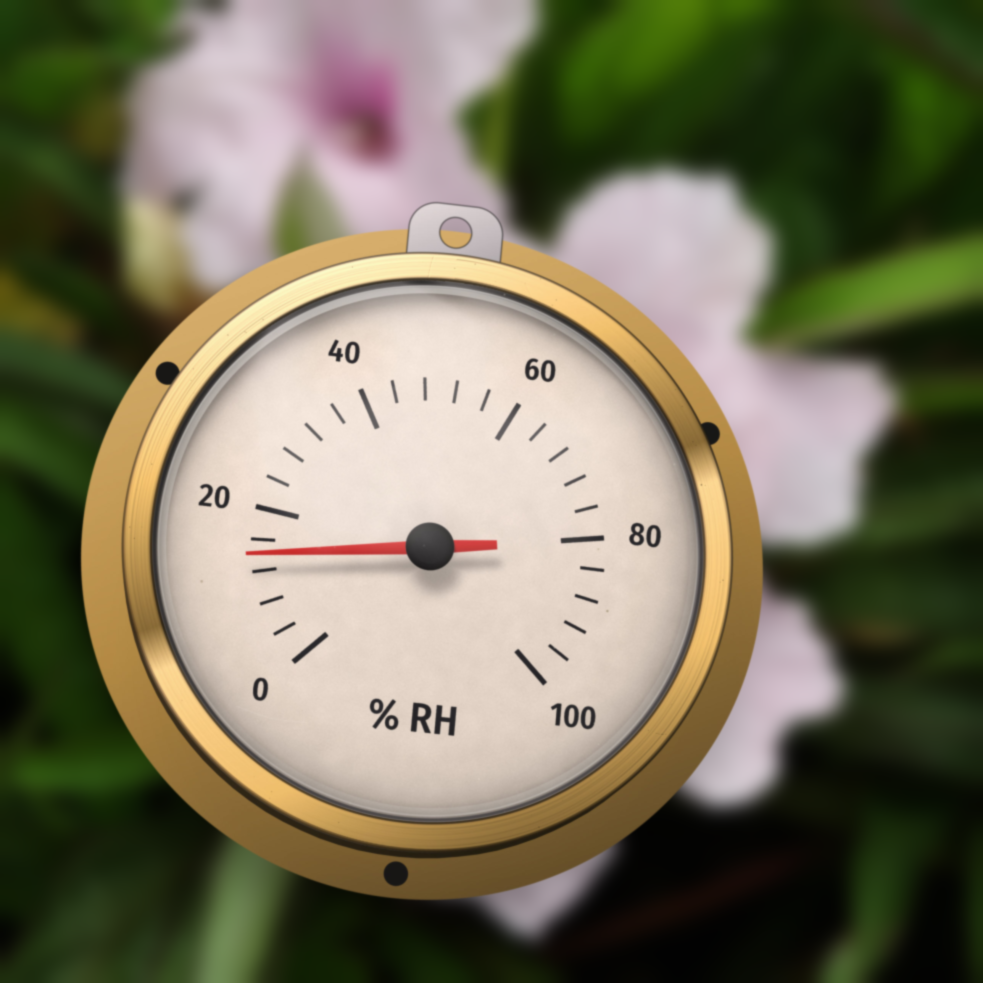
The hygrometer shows 14%
